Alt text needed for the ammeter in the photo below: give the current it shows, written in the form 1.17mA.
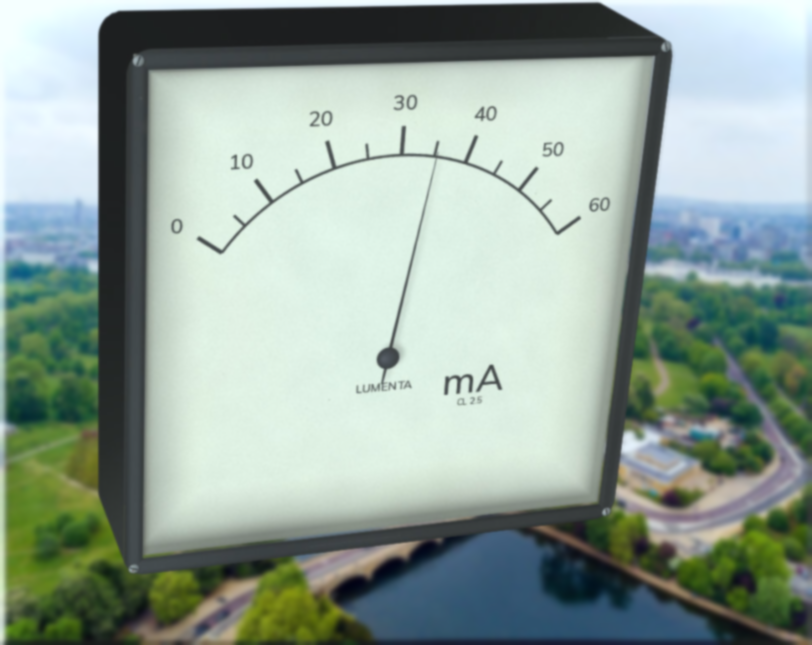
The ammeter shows 35mA
